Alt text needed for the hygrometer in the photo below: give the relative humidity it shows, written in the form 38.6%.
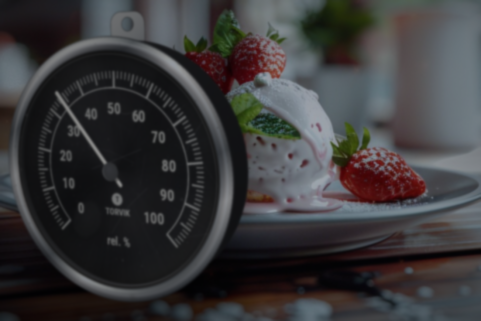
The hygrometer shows 35%
